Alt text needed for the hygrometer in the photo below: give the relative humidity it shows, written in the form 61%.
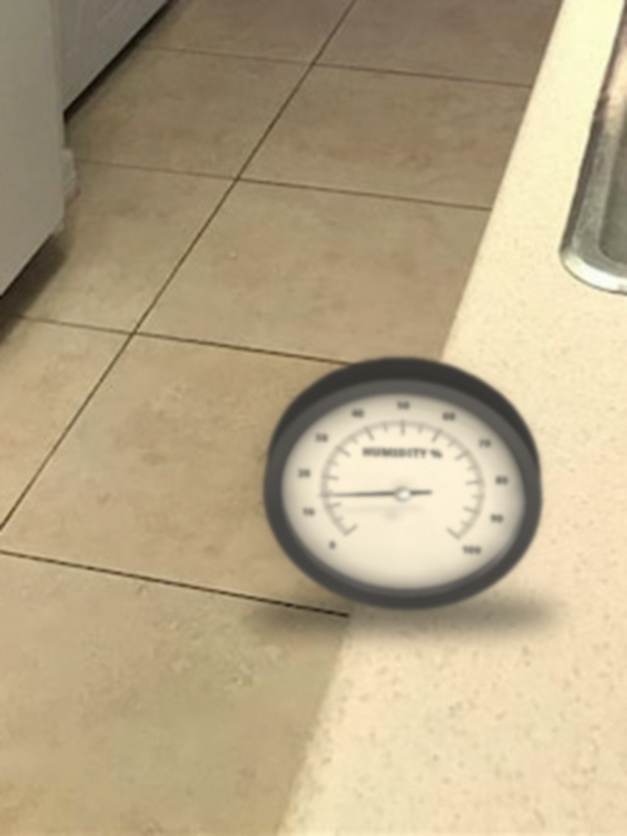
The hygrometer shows 15%
